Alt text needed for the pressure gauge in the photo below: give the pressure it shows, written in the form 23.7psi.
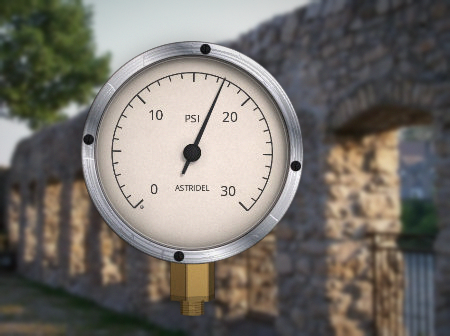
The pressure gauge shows 17.5psi
